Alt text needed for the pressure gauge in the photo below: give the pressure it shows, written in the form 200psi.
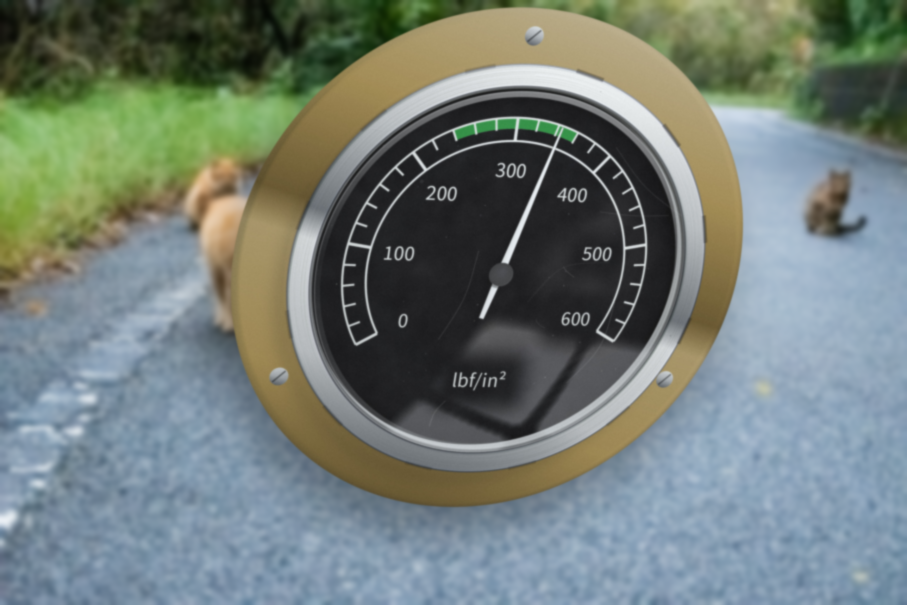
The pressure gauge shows 340psi
